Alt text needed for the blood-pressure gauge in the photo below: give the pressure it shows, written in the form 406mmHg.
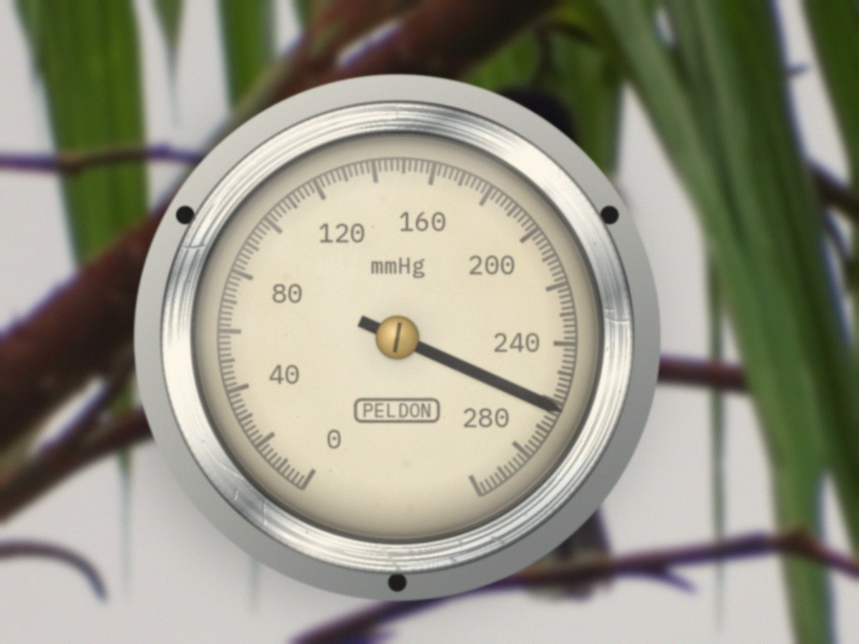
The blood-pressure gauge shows 262mmHg
